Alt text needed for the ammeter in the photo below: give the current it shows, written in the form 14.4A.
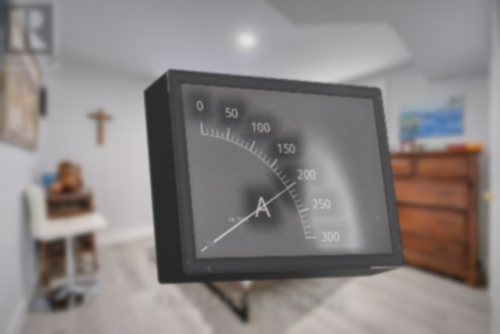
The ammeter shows 200A
